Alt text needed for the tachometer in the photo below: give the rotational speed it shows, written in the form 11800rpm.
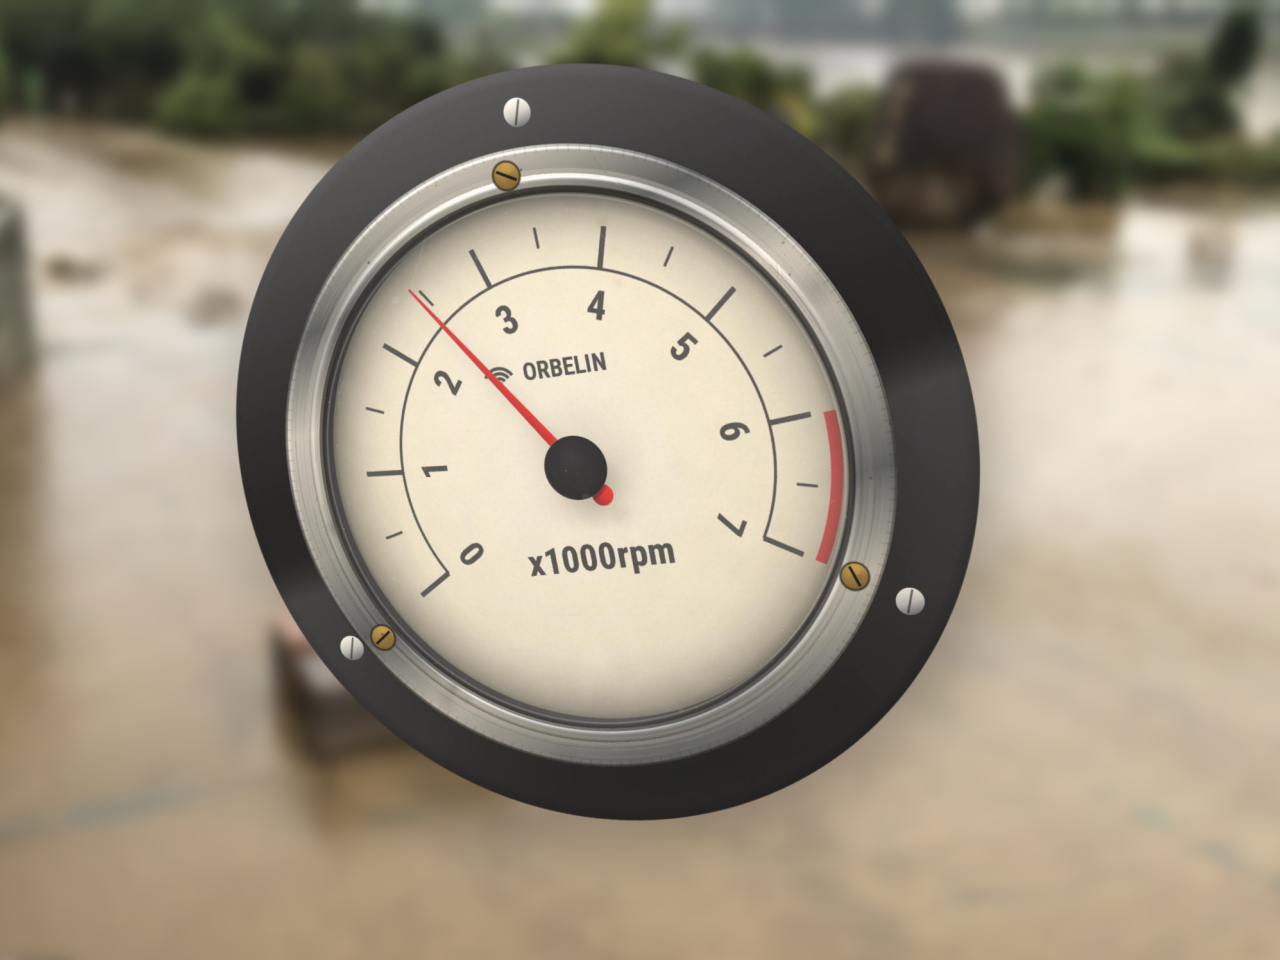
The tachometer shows 2500rpm
